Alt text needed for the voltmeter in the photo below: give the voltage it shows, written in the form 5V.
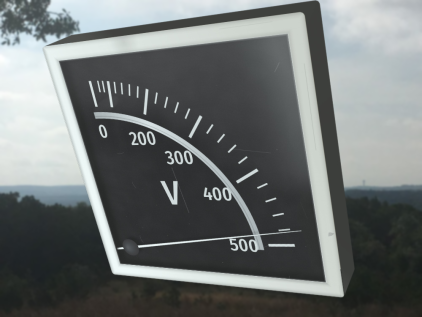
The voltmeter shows 480V
